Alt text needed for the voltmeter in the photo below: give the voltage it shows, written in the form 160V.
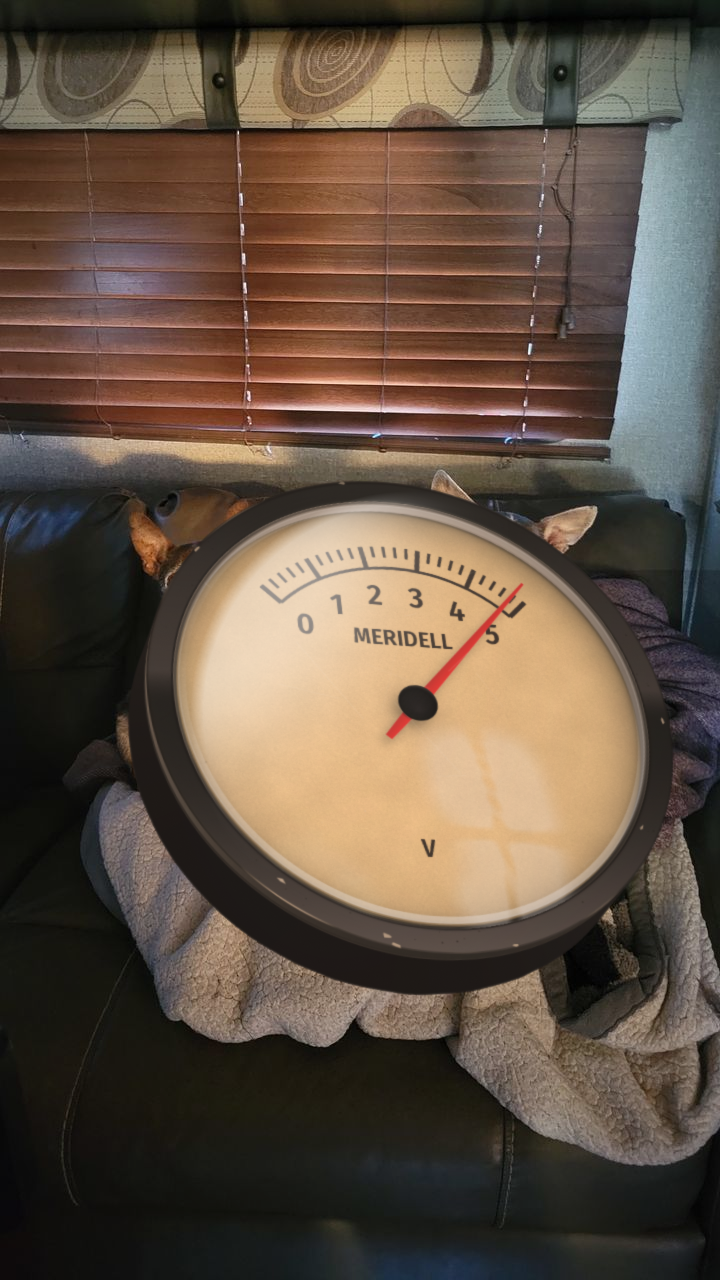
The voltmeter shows 4.8V
